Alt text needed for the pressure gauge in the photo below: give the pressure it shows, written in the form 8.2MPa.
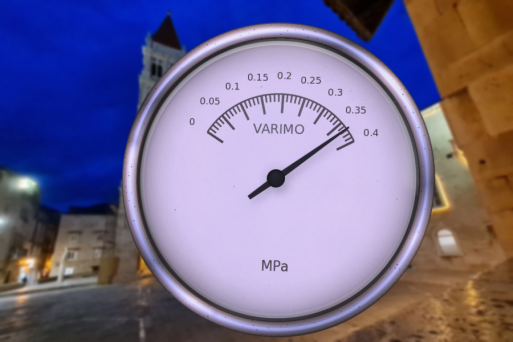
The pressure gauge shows 0.37MPa
